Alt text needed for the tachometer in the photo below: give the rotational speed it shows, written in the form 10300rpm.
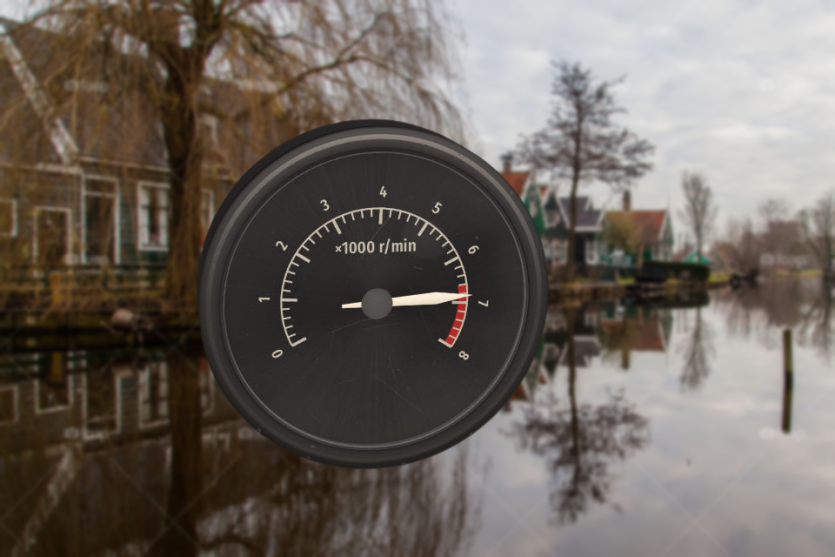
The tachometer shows 6800rpm
